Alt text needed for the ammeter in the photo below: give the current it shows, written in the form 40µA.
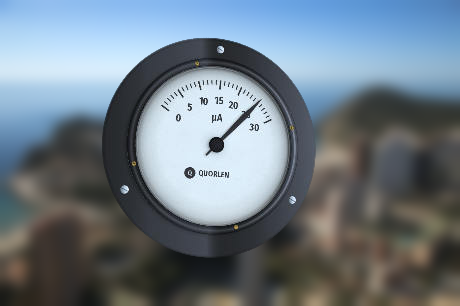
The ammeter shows 25µA
